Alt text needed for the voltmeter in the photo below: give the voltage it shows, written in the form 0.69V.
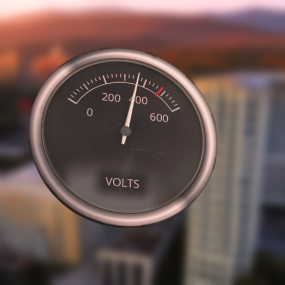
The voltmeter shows 360V
